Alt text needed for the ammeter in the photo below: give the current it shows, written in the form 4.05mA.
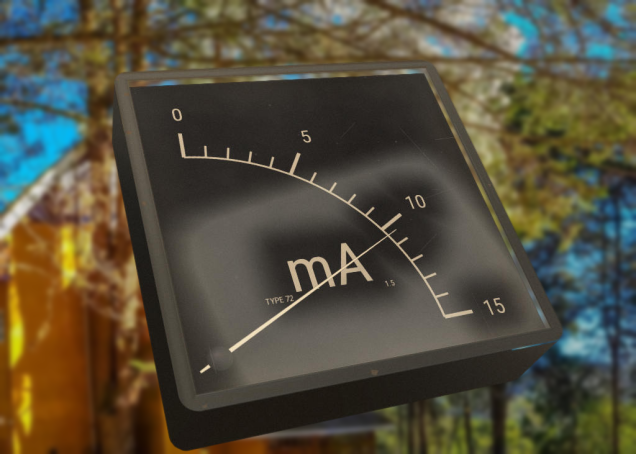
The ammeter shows 10.5mA
